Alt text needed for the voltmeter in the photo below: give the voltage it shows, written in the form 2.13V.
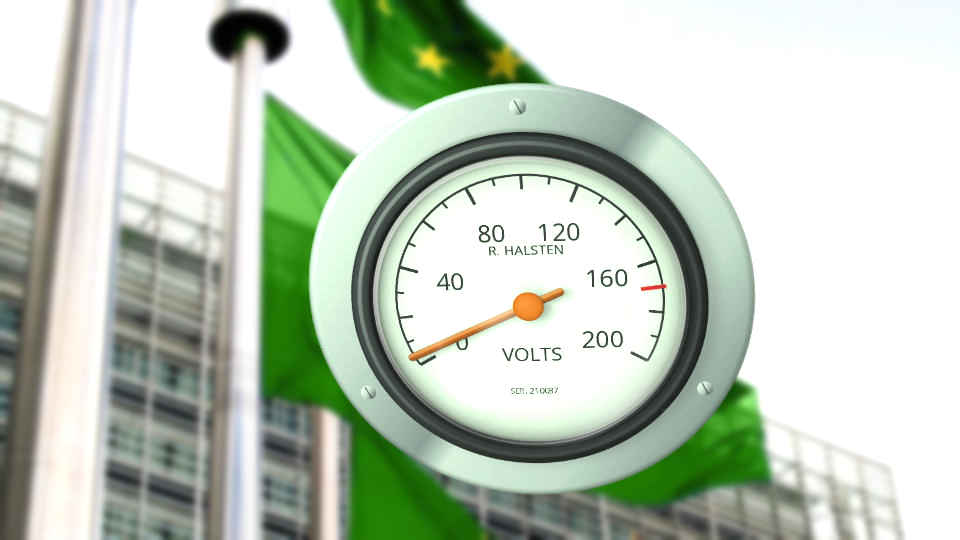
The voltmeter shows 5V
